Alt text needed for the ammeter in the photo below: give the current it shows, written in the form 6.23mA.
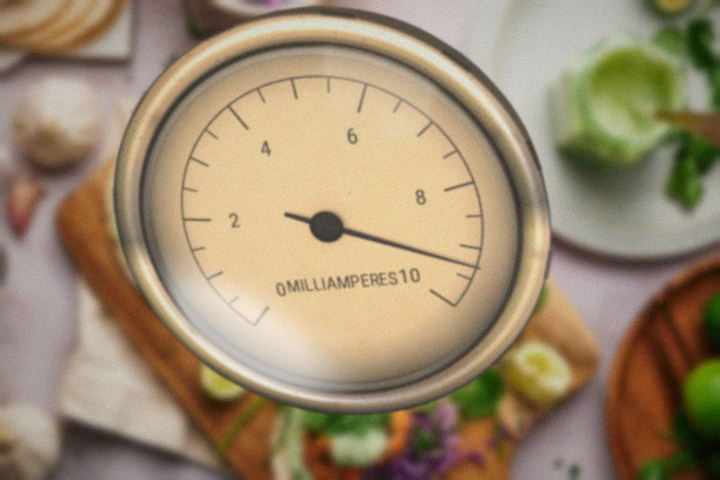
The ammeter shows 9.25mA
